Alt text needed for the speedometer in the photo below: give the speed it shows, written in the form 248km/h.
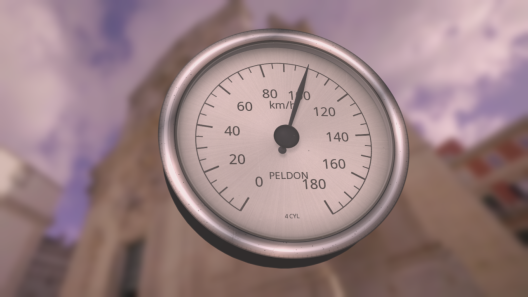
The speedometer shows 100km/h
